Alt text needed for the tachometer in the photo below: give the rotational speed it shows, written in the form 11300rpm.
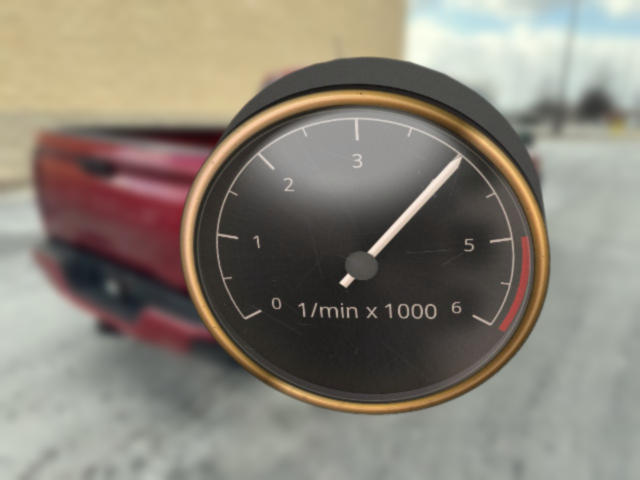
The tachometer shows 4000rpm
